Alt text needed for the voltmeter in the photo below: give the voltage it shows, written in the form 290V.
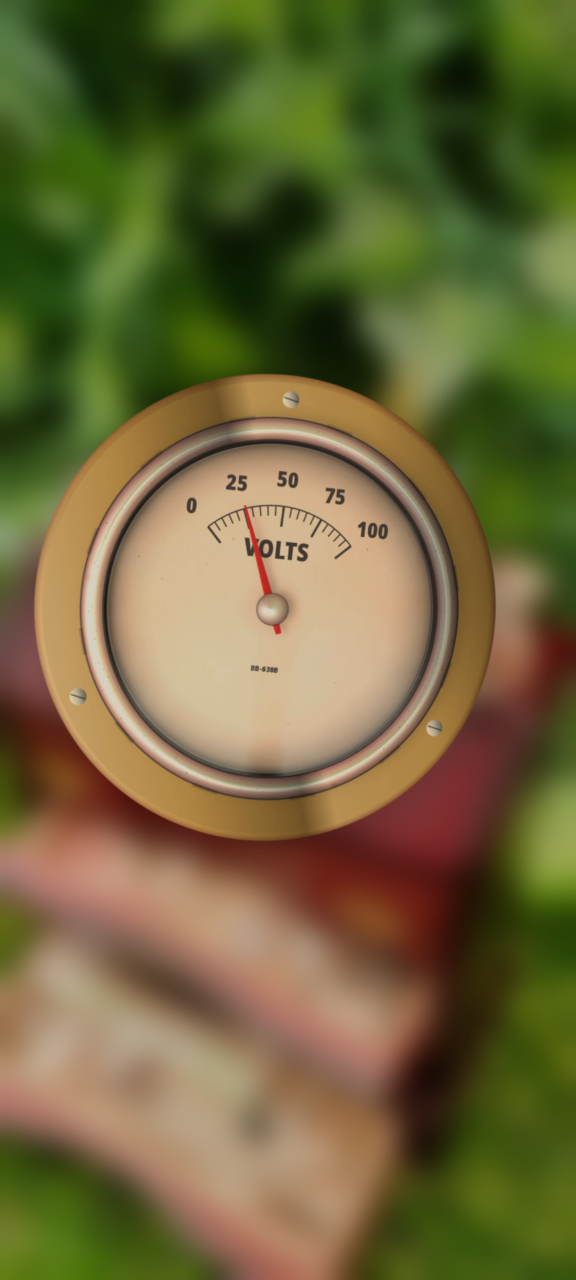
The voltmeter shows 25V
